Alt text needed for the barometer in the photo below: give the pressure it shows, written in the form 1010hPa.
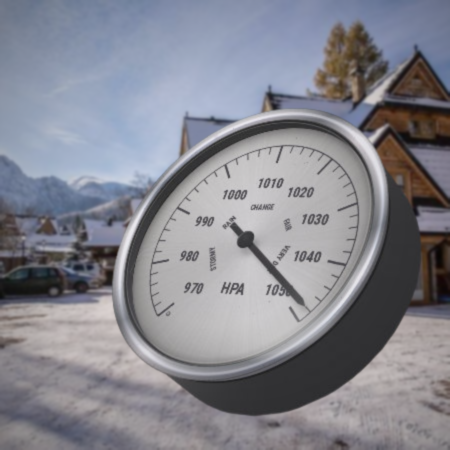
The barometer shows 1048hPa
